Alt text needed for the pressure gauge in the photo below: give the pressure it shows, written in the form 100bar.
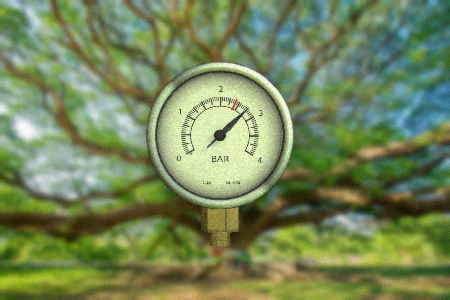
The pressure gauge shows 2.75bar
